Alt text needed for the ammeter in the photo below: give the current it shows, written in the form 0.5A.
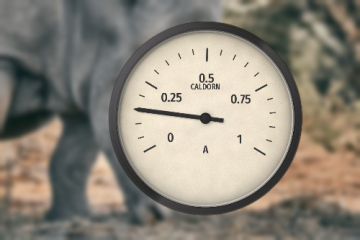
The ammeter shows 0.15A
